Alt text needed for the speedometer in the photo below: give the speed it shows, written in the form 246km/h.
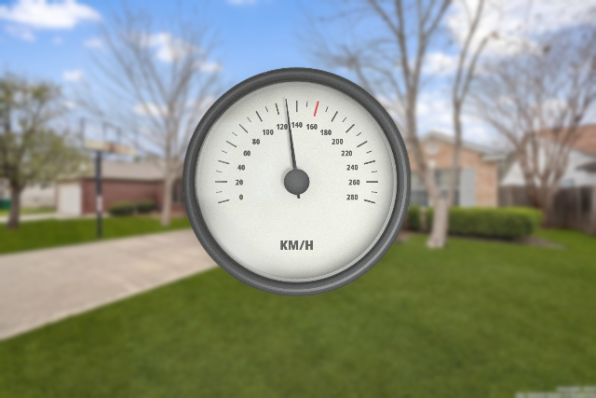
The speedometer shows 130km/h
